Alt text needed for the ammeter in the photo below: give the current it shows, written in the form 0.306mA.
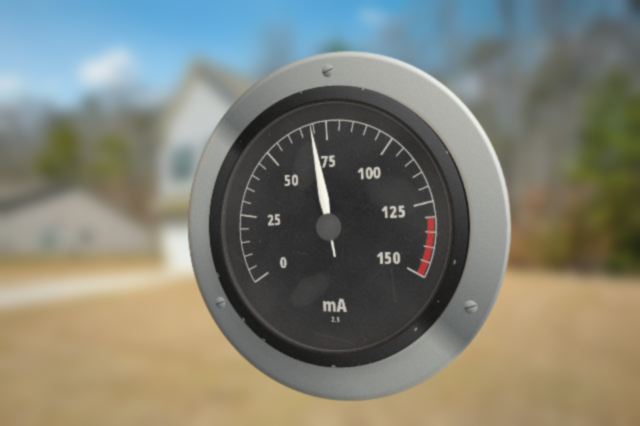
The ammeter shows 70mA
